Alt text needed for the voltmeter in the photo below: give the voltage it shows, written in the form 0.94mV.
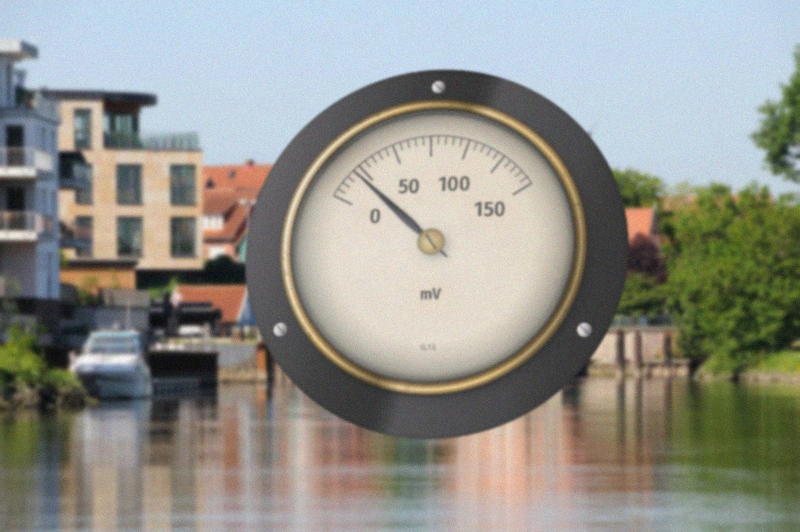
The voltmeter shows 20mV
